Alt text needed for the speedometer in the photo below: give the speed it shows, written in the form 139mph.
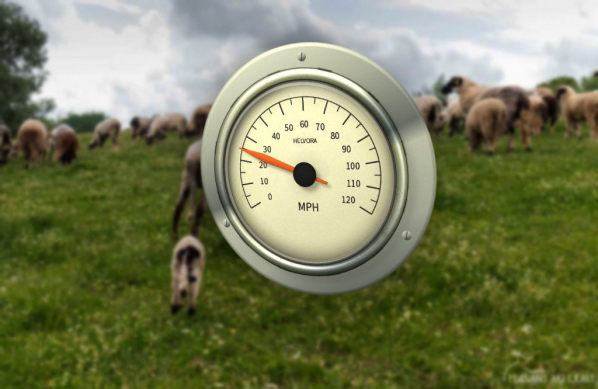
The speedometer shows 25mph
